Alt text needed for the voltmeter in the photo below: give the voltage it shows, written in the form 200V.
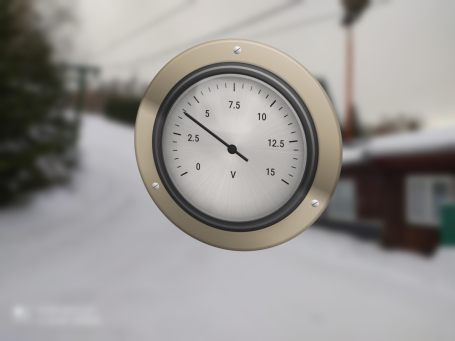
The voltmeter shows 4V
